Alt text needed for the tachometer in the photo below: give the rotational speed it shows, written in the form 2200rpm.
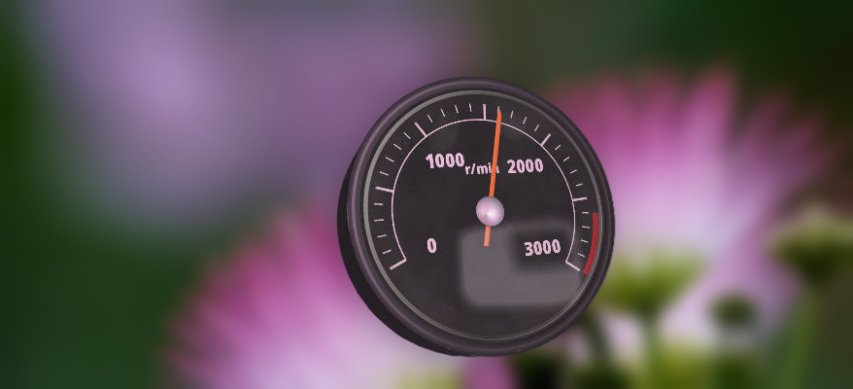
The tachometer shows 1600rpm
